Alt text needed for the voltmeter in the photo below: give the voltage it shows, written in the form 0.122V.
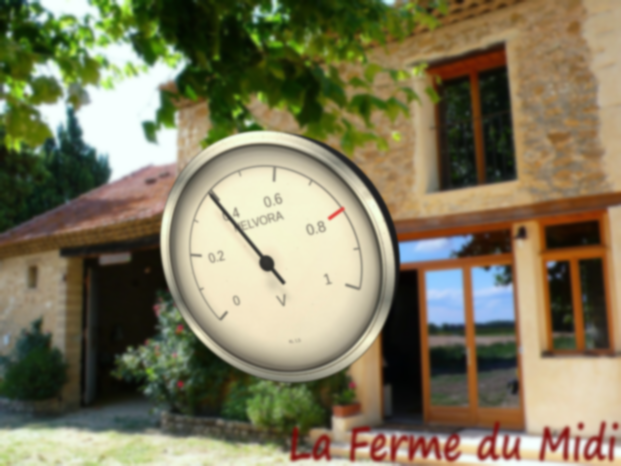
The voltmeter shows 0.4V
